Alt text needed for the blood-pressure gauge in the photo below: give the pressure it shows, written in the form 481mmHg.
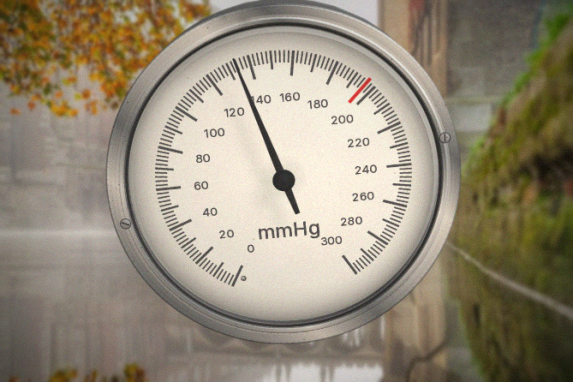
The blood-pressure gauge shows 134mmHg
